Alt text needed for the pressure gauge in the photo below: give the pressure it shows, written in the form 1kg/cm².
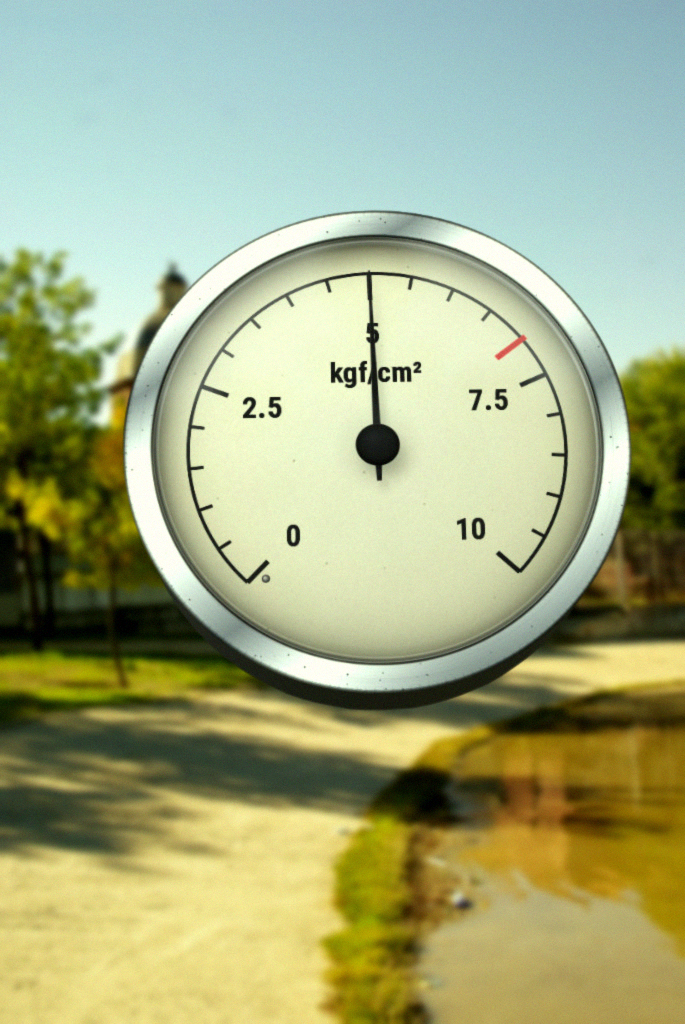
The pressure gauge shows 5kg/cm²
